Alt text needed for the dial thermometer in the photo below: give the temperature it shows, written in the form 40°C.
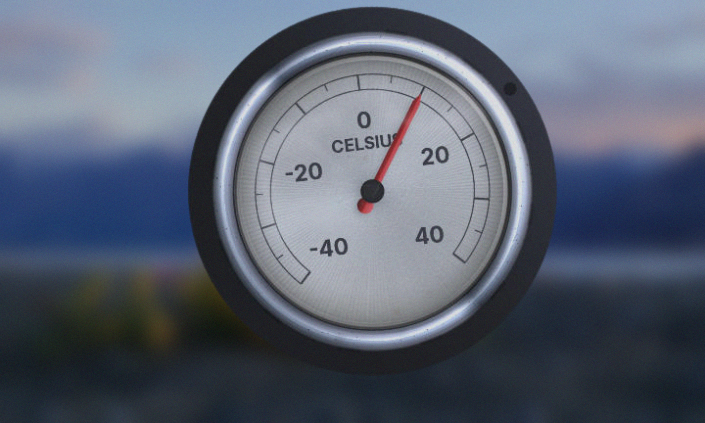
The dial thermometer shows 10°C
